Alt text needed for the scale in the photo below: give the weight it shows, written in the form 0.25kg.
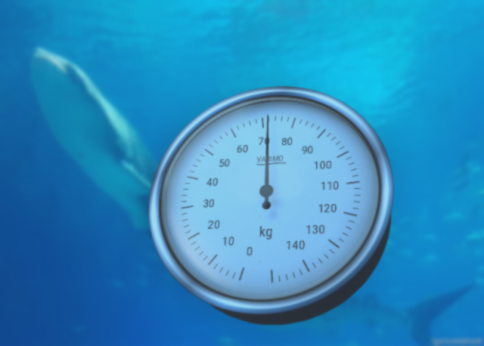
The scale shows 72kg
